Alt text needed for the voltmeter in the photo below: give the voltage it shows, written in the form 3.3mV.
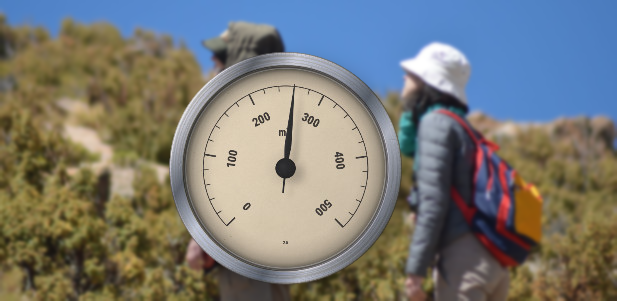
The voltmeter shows 260mV
